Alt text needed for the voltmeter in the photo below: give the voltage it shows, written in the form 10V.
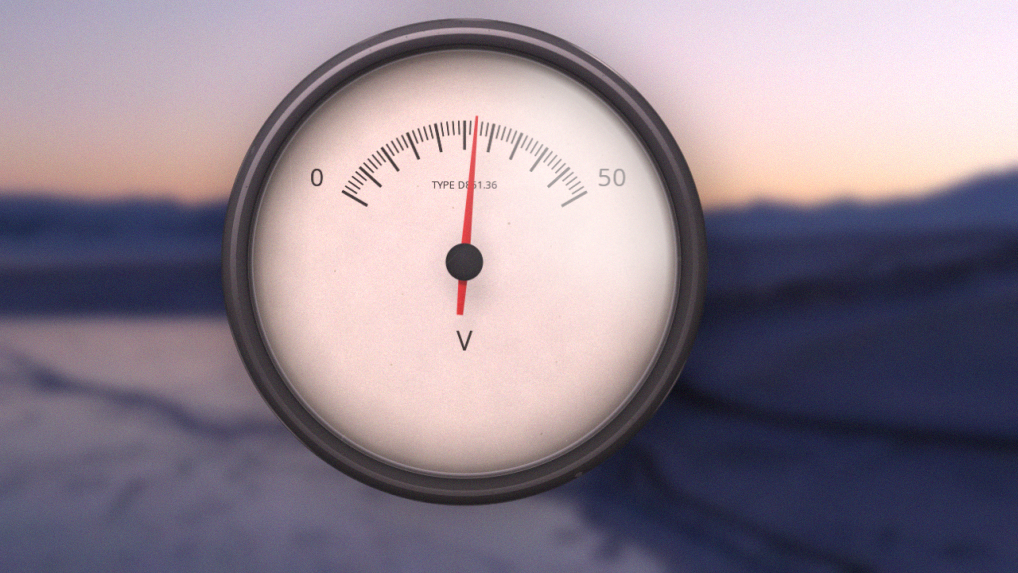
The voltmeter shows 27V
